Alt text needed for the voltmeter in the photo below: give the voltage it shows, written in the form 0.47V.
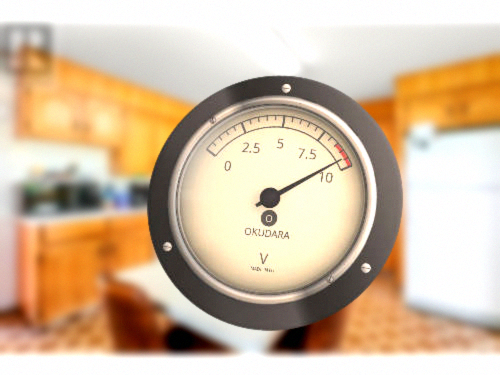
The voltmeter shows 9.5V
